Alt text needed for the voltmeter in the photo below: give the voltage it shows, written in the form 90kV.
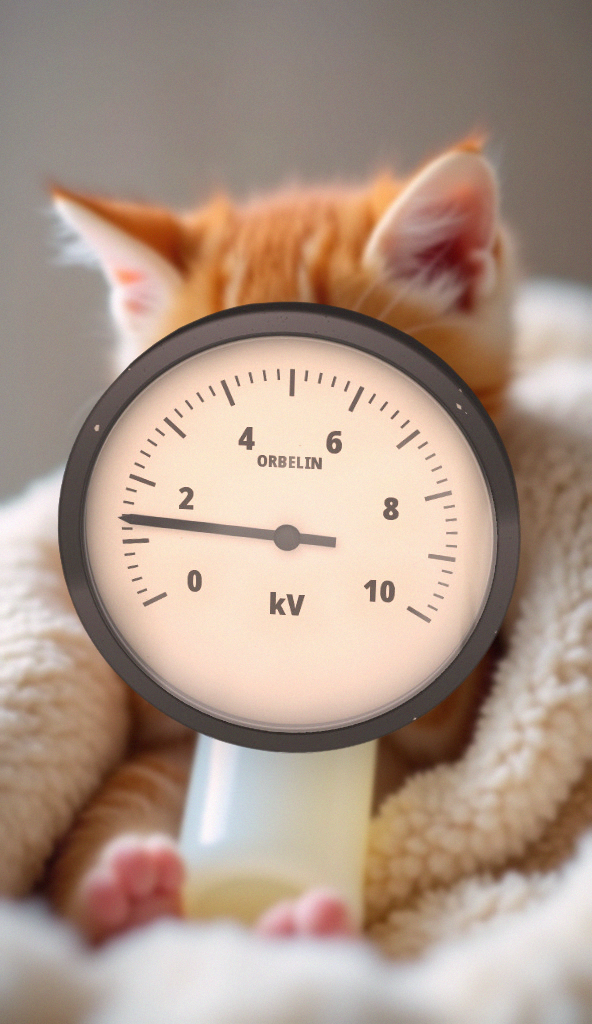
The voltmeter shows 1.4kV
